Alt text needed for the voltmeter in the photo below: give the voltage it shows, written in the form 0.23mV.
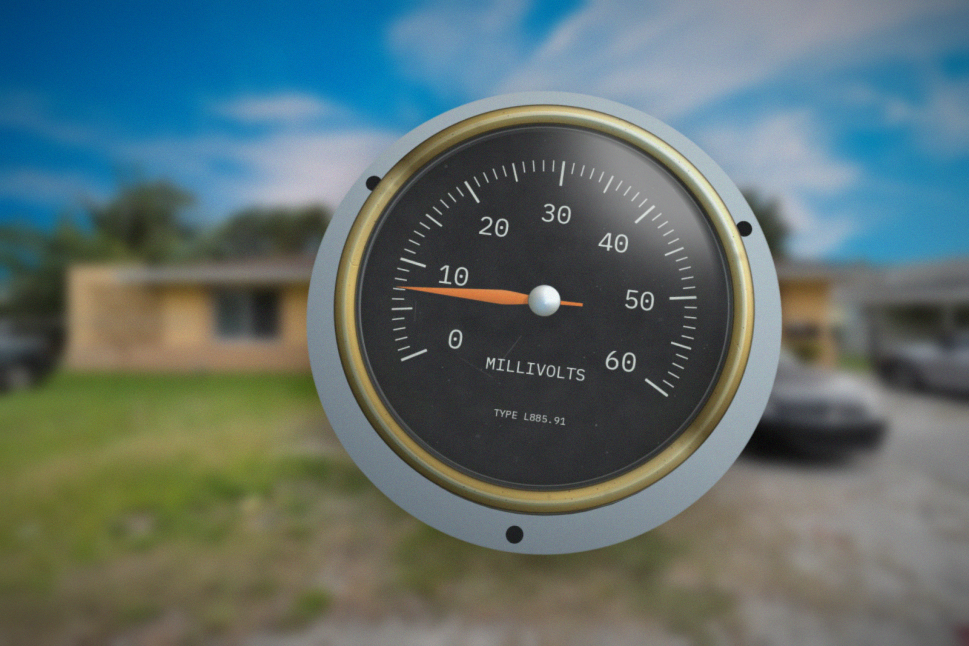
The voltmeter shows 7mV
